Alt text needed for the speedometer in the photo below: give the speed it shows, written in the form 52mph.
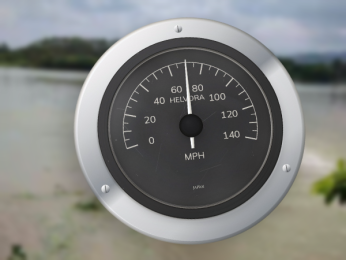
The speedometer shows 70mph
